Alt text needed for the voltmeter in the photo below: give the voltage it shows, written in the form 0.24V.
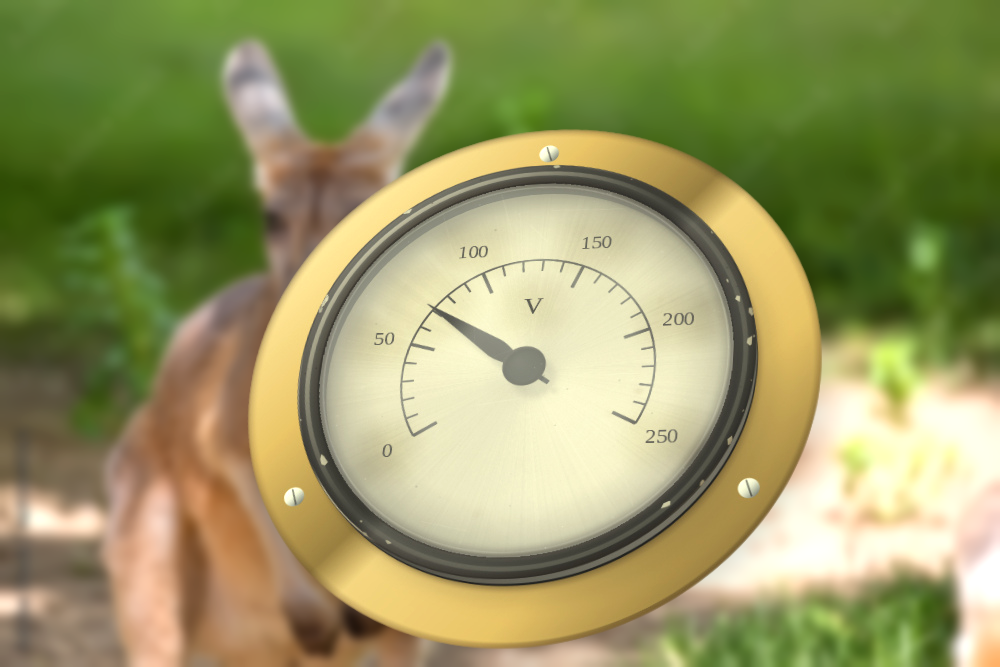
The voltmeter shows 70V
